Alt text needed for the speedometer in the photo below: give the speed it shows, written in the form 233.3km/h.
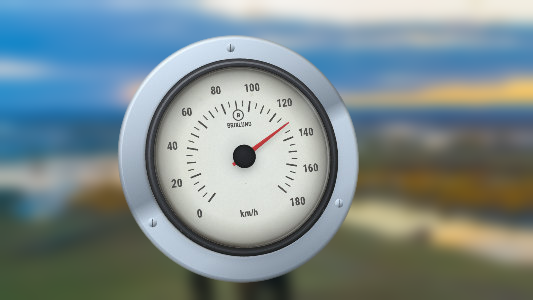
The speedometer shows 130km/h
